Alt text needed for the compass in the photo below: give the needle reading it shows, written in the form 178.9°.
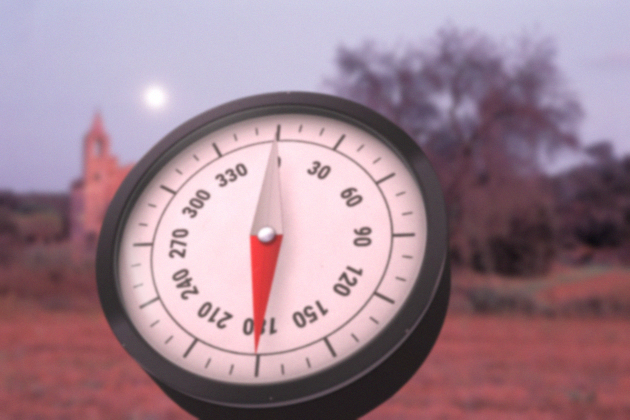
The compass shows 180°
